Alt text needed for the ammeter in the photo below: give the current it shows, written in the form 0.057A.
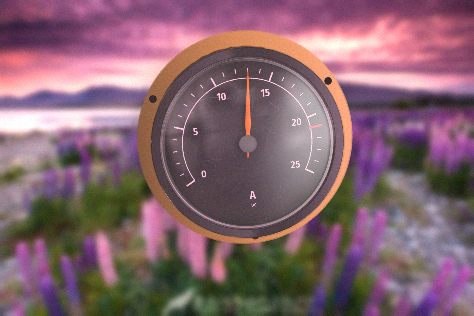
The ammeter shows 13A
